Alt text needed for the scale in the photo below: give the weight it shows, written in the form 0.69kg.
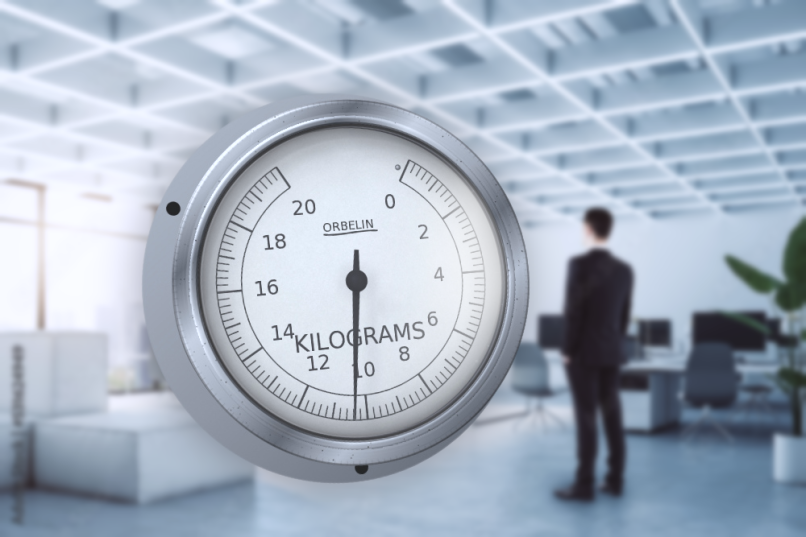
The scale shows 10.4kg
